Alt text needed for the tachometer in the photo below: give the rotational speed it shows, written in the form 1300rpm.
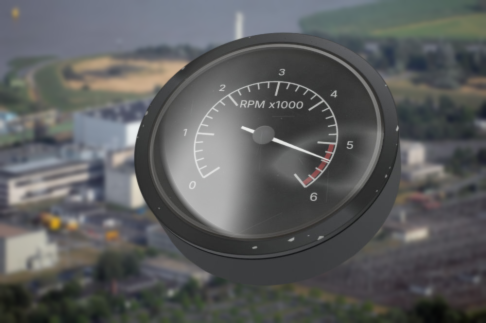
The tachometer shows 5400rpm
